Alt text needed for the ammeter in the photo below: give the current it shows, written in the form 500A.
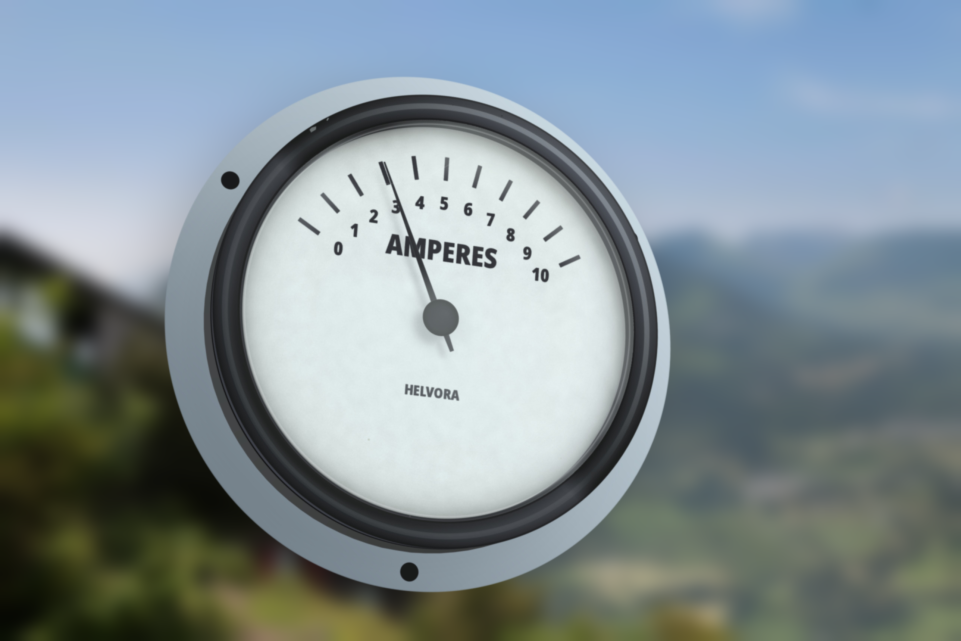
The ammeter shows 3A
